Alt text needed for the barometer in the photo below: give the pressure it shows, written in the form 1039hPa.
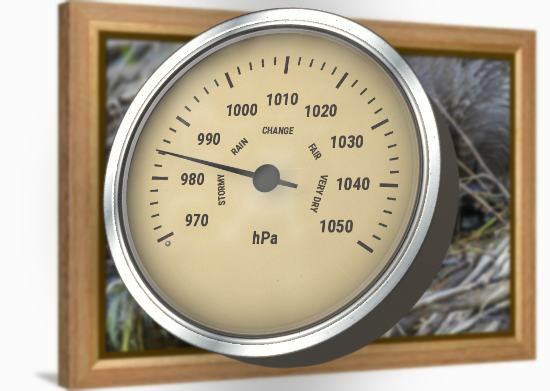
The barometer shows 984hPa
